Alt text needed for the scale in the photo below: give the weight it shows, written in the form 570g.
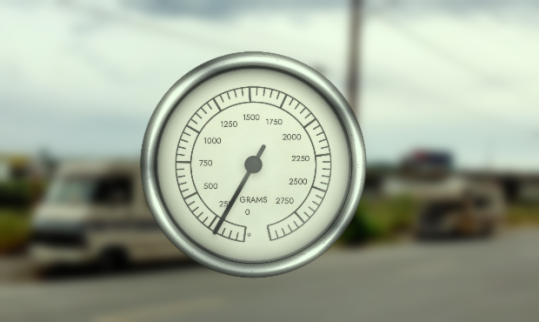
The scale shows 200g
